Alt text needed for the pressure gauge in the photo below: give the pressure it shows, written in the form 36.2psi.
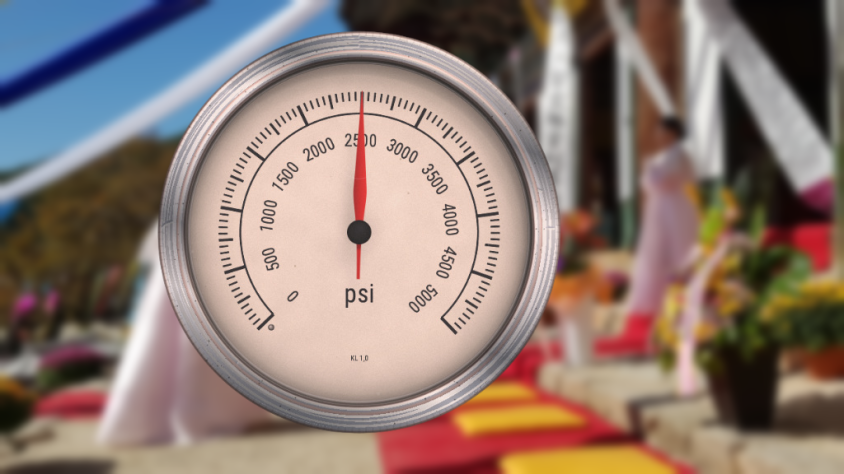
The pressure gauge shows 2500psi
